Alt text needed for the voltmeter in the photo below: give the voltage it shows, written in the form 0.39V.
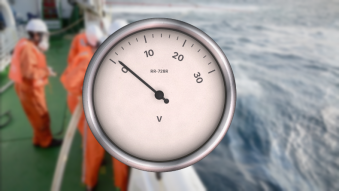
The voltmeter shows 1V
